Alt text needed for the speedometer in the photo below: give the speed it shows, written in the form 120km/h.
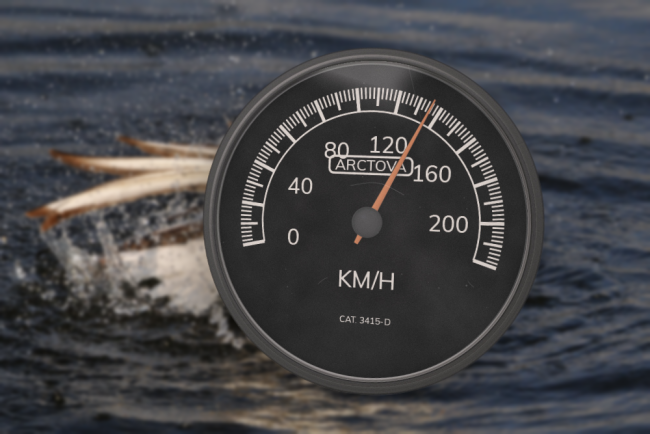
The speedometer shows 136km/h
